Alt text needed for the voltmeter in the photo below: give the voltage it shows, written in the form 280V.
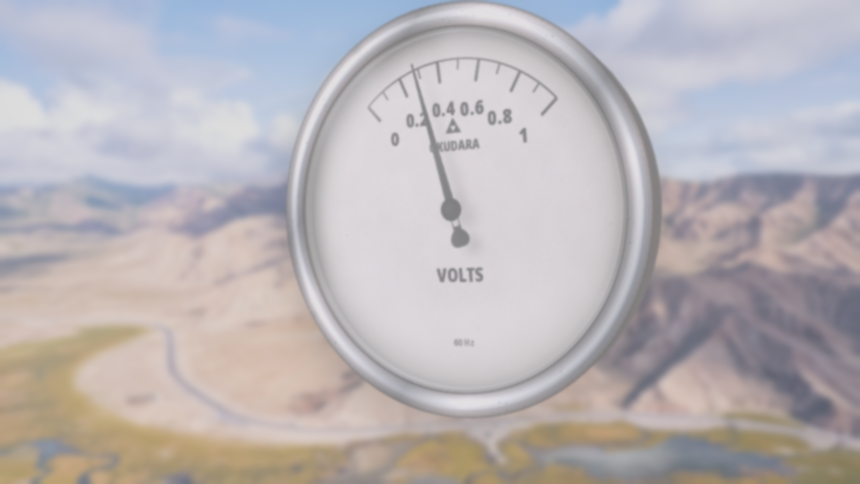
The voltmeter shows 0.3V
